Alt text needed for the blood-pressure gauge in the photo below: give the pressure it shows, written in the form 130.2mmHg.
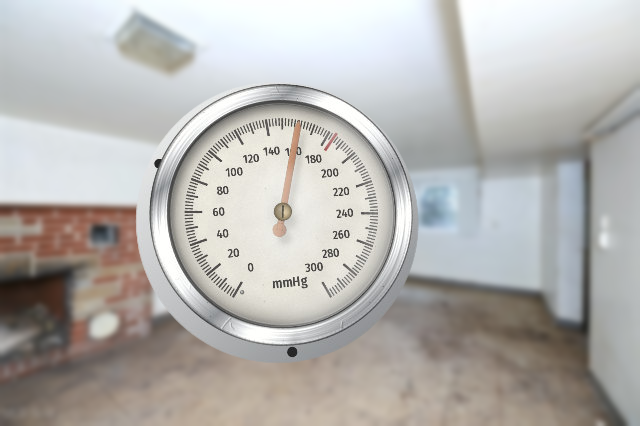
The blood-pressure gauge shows 160mmHg
